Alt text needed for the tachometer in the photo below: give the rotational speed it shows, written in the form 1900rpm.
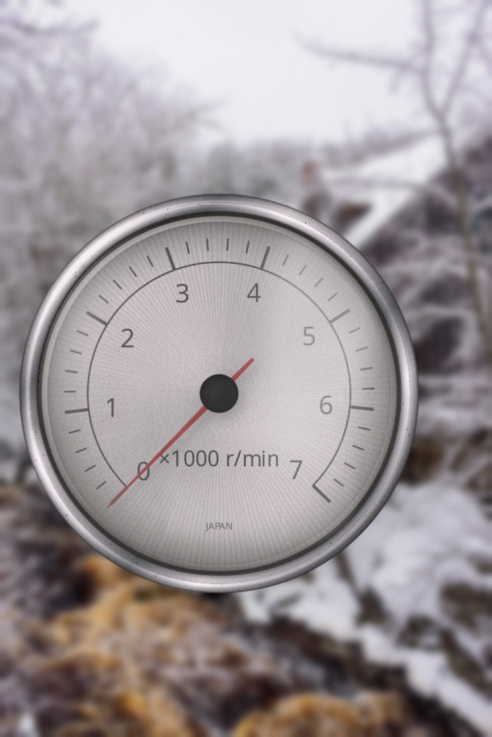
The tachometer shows 0rpm
